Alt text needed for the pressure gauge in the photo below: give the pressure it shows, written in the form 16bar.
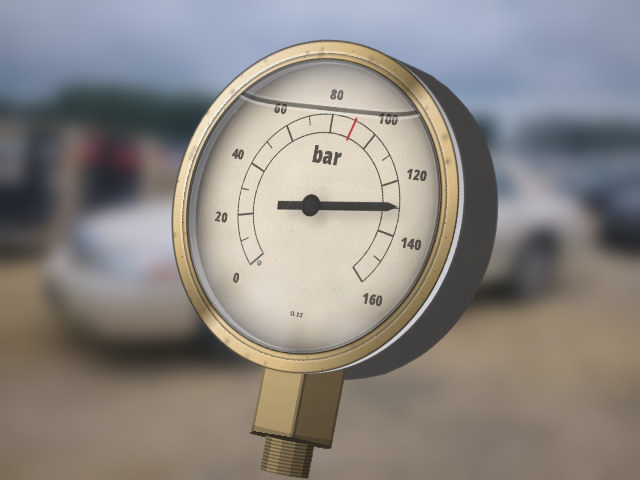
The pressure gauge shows 130bar
